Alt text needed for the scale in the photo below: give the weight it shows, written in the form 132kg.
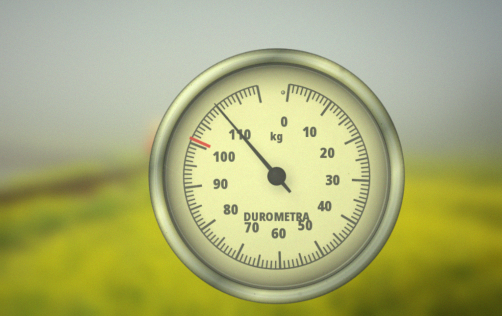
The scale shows 110kg
